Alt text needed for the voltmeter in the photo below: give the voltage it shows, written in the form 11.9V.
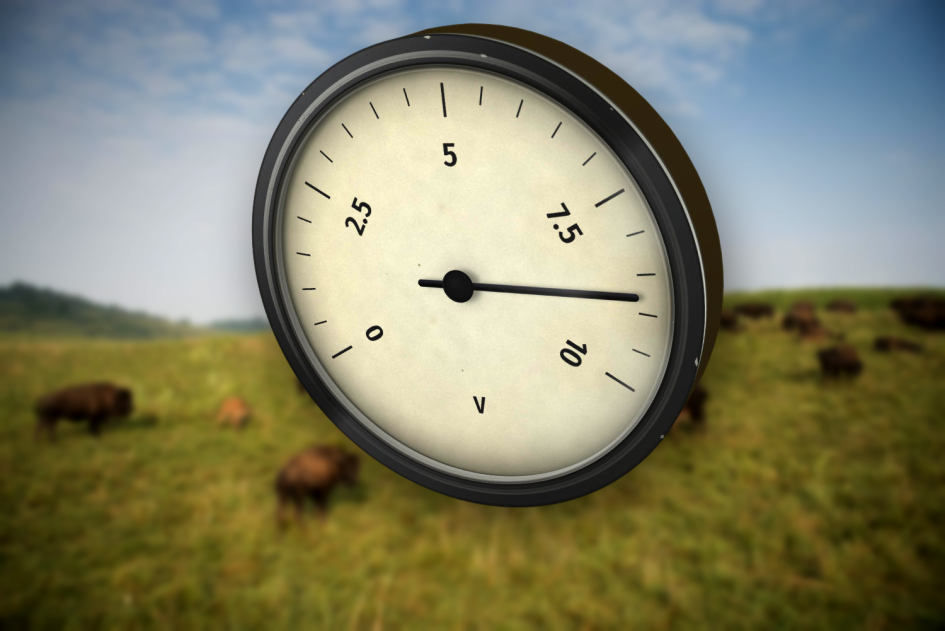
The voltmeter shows 8.75V
